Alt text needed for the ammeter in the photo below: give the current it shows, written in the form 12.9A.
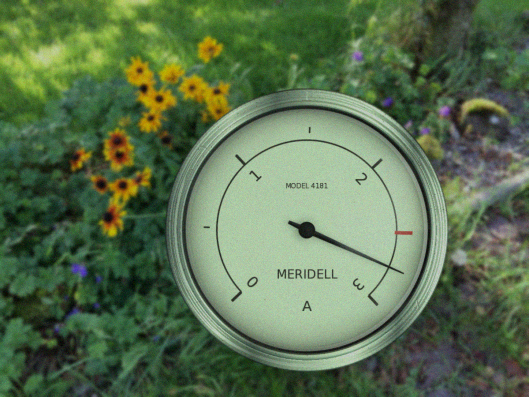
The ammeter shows 2.75A
